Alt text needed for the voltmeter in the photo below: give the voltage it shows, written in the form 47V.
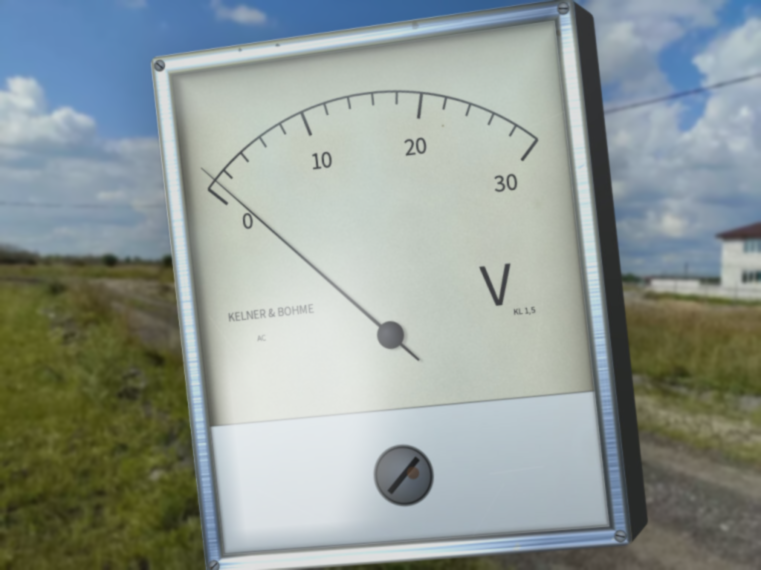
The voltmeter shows 1V
